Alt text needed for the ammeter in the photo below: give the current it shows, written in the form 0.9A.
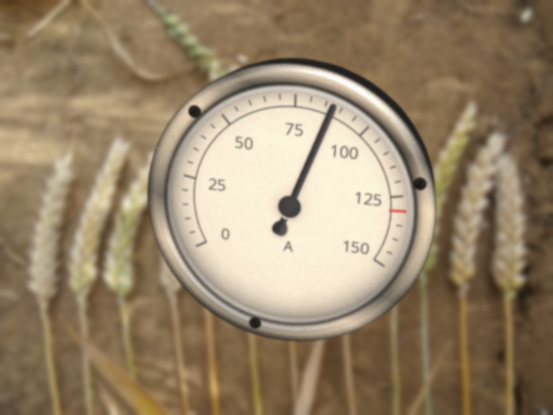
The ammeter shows 87.5A
